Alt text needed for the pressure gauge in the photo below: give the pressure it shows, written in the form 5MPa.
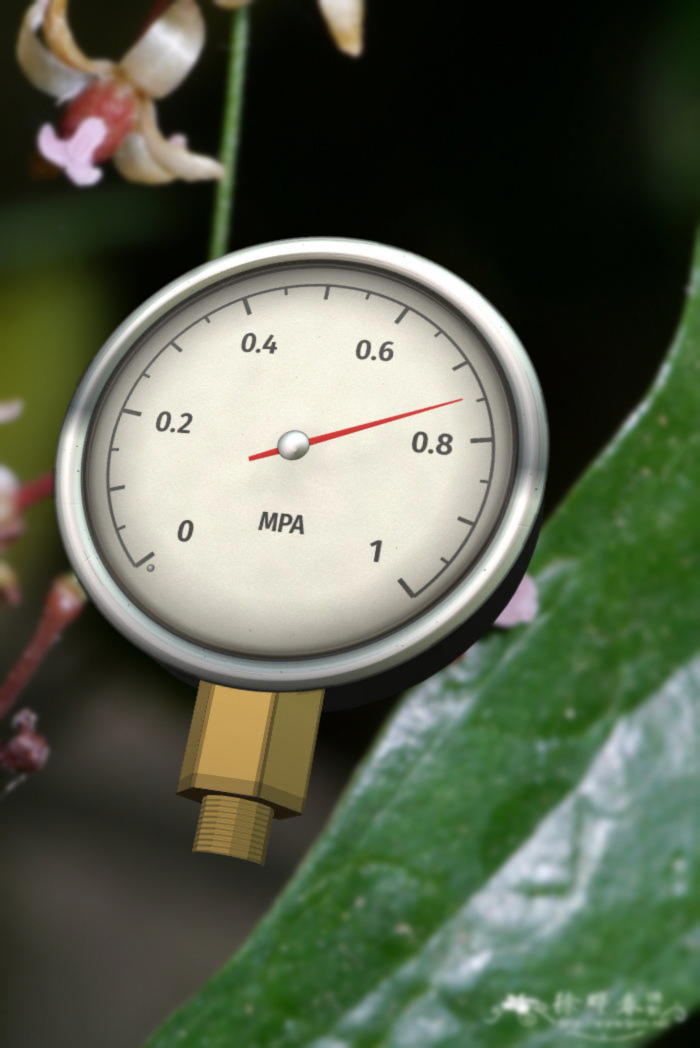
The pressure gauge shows 0.75MPa
